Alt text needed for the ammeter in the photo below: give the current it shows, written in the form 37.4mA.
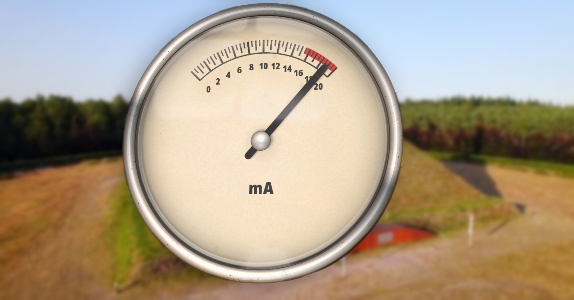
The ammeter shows 19mA
